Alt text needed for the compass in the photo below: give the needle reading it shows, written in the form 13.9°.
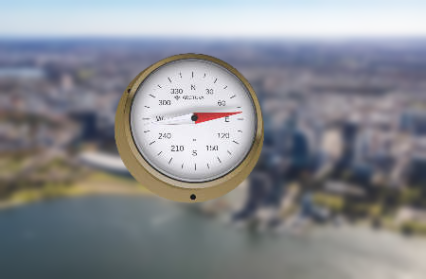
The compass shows 82.5°
